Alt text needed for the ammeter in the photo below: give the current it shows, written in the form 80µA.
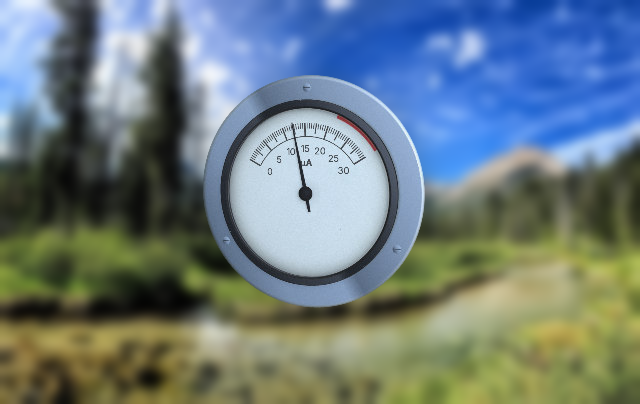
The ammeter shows 12.5µA
